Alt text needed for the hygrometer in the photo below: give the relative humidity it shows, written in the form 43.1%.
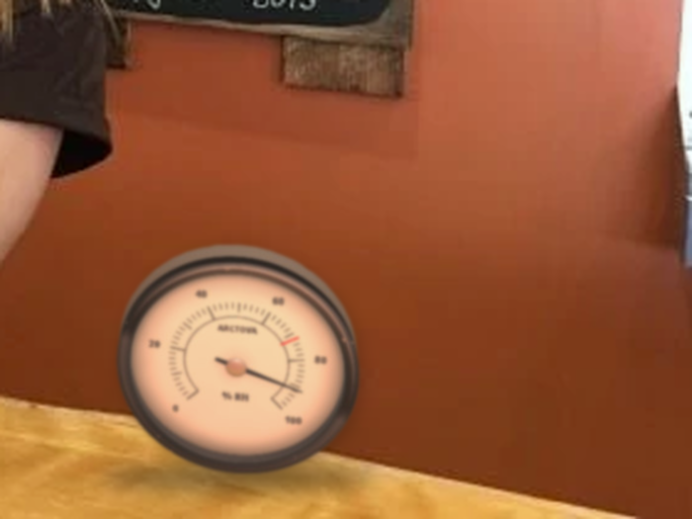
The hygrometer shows 90%
